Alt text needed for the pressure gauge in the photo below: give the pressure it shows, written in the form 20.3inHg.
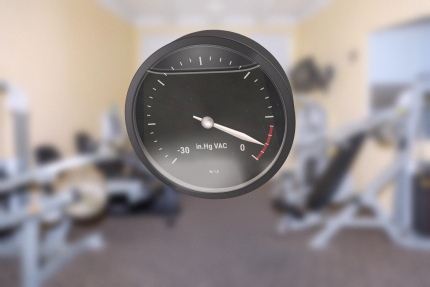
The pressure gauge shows -2inHg
